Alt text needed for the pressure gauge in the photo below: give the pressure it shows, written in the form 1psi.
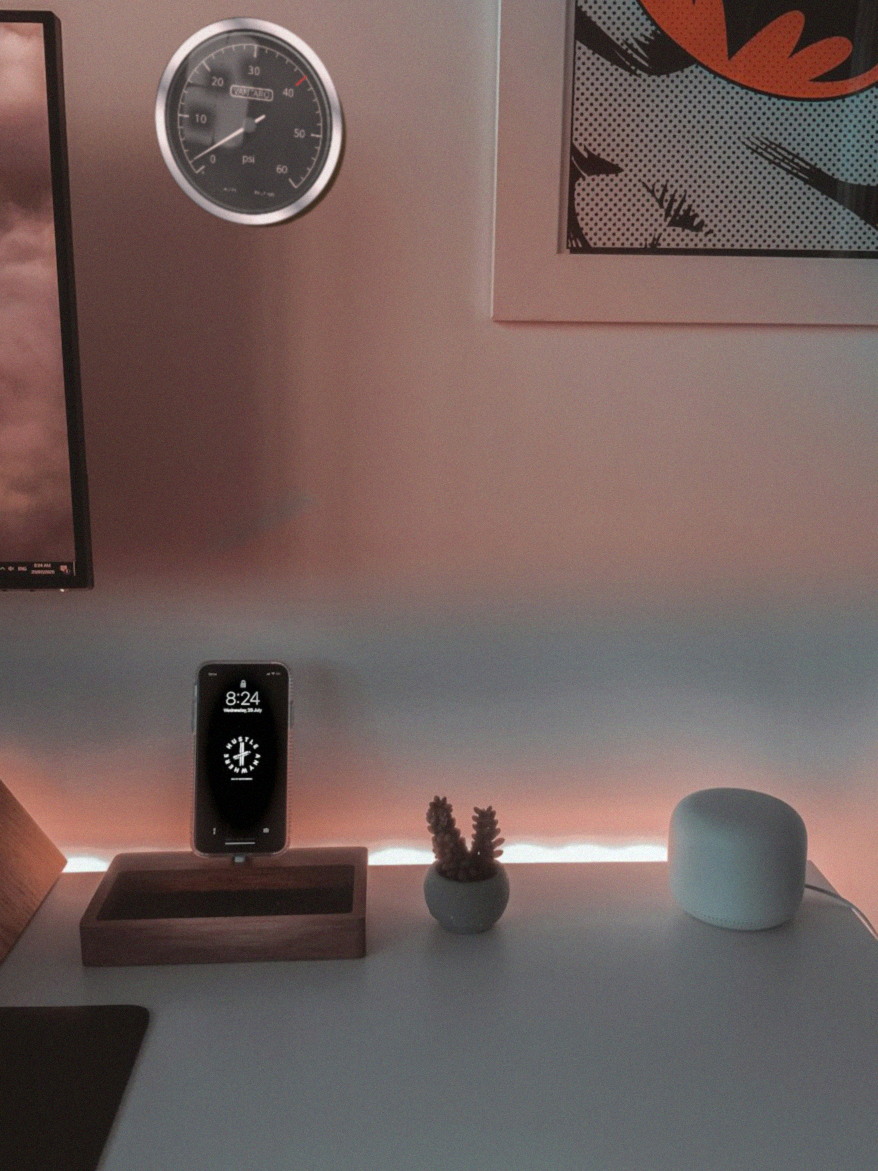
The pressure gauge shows 2psi
